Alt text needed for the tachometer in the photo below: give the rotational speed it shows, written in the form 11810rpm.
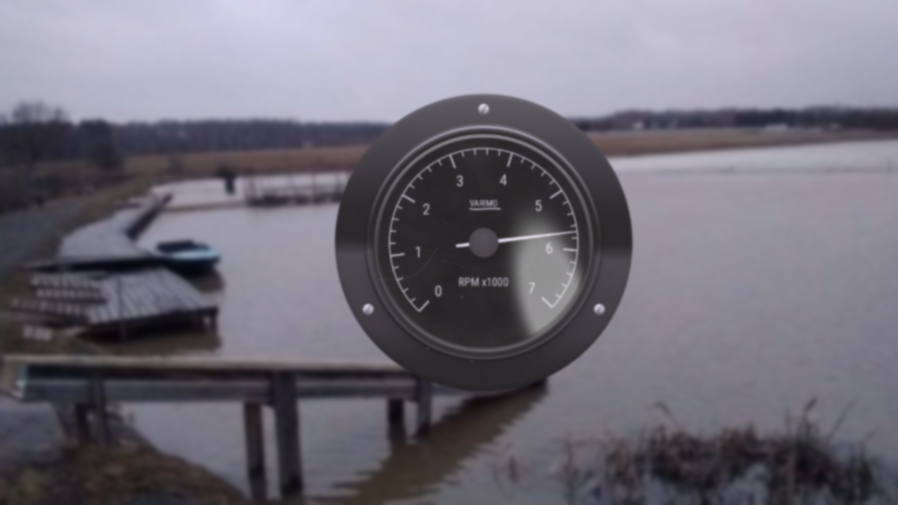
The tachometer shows 5700rpm
